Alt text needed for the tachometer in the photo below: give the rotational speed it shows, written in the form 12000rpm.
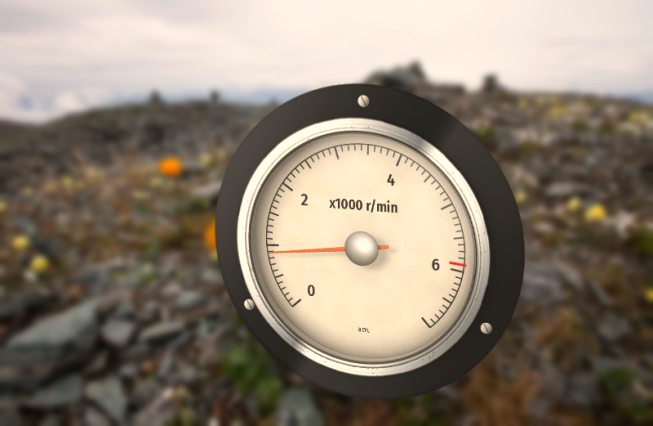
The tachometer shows 900rpm
